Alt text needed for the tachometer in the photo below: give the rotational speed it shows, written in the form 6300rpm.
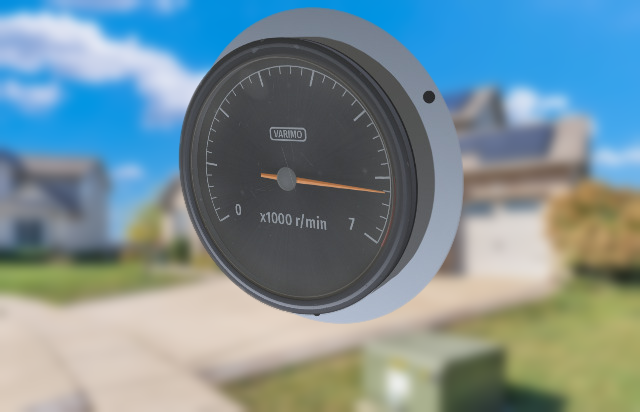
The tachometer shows 6200rpm
